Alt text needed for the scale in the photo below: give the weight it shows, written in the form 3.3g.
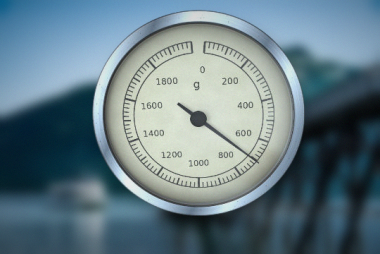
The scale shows 700g
